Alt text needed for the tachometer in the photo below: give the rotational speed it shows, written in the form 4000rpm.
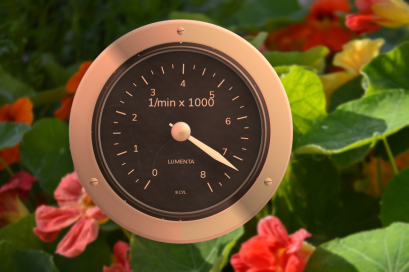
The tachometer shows 7250rpm
